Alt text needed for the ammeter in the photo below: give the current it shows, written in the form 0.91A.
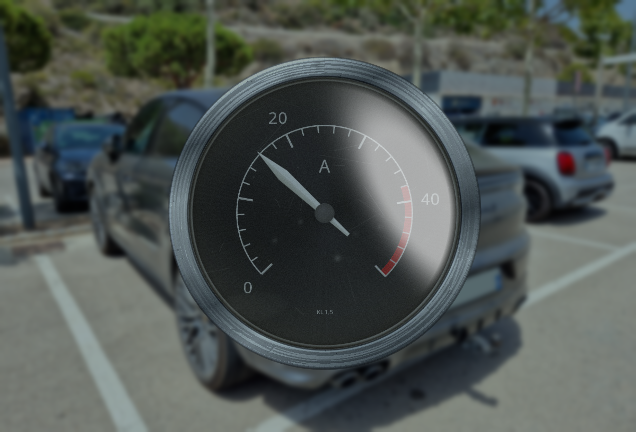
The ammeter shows 16A
